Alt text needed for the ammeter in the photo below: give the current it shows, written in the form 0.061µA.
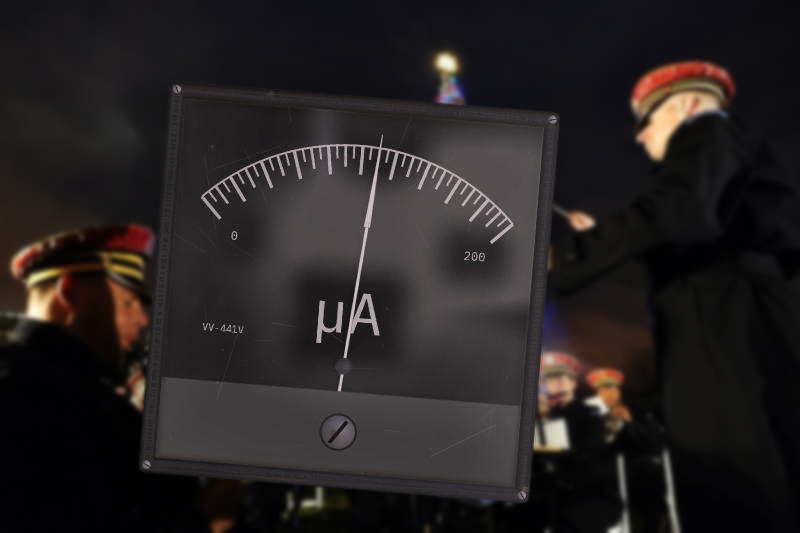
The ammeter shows 110µA
